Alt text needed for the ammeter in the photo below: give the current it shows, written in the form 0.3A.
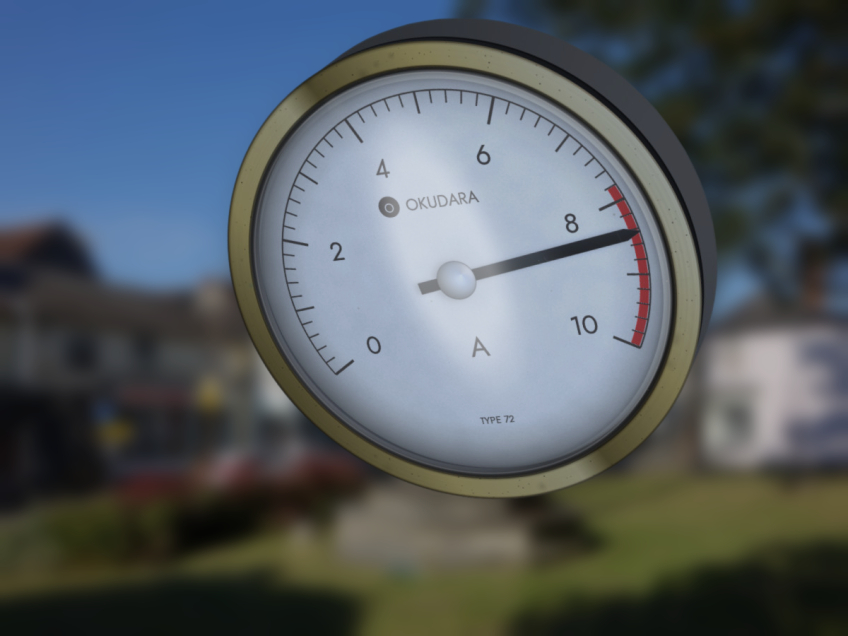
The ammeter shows 8.4A
